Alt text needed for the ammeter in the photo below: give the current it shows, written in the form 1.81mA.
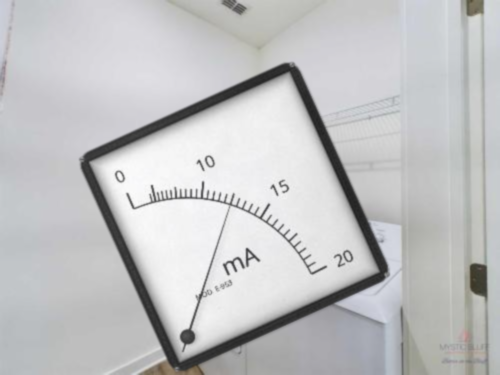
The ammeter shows 12.5mA
